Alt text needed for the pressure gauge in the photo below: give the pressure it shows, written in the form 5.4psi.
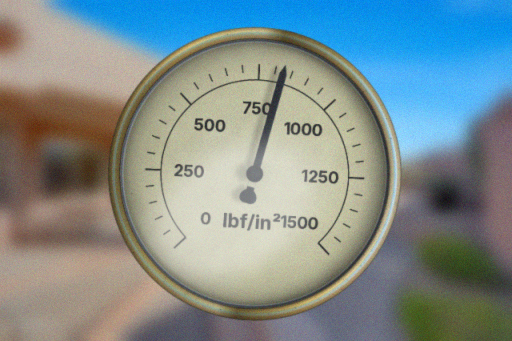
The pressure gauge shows 825psi
